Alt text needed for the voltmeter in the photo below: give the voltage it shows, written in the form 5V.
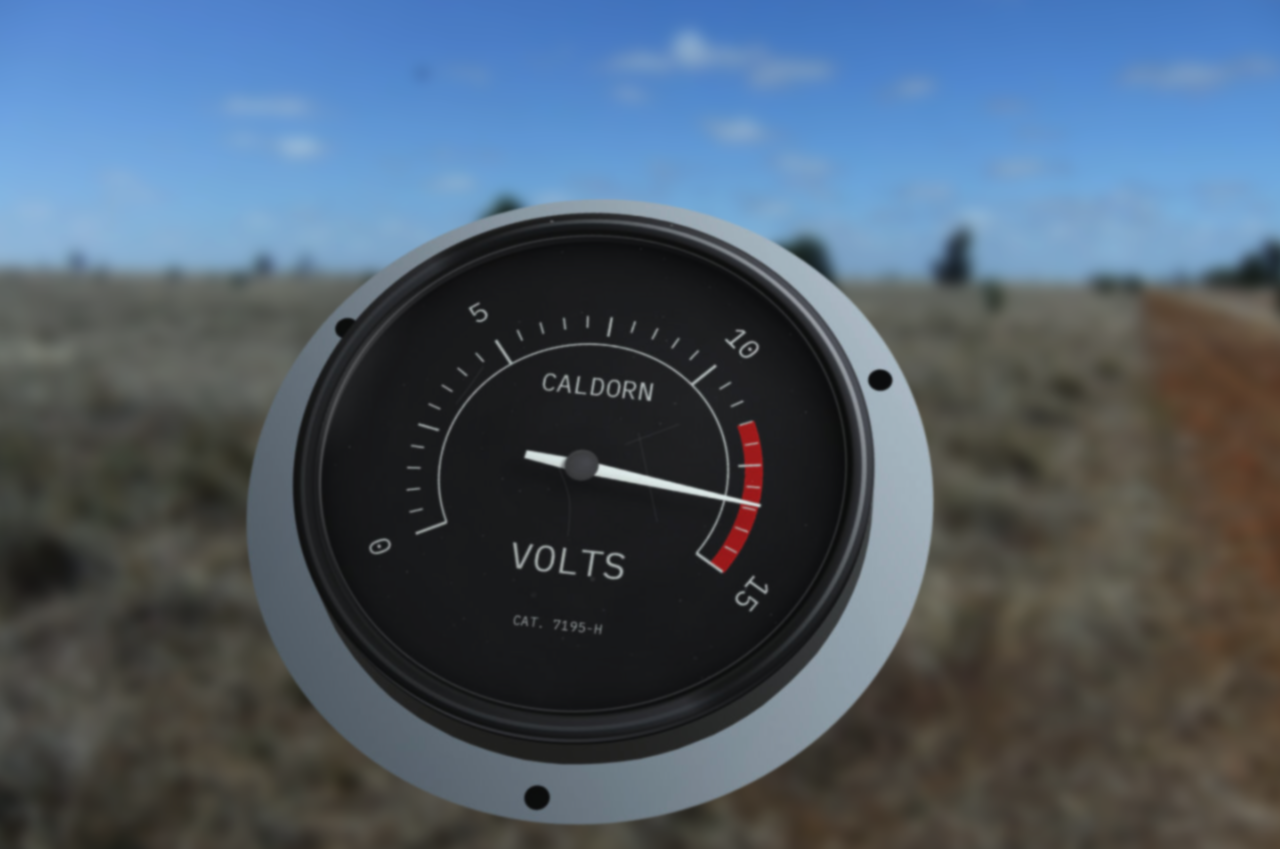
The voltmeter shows 13.5V
